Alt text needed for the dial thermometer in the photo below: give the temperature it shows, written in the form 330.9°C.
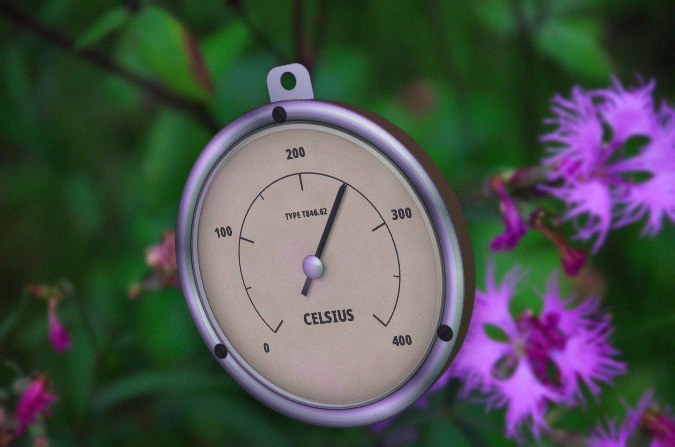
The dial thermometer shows 250°C
